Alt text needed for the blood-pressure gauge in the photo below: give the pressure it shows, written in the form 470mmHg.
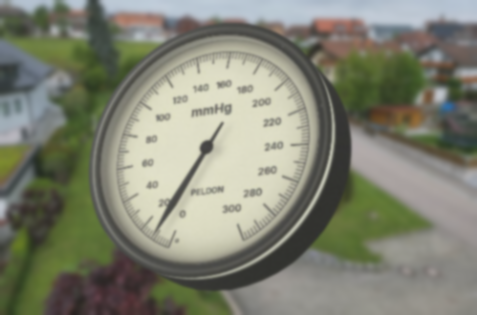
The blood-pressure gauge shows 10mmHg
